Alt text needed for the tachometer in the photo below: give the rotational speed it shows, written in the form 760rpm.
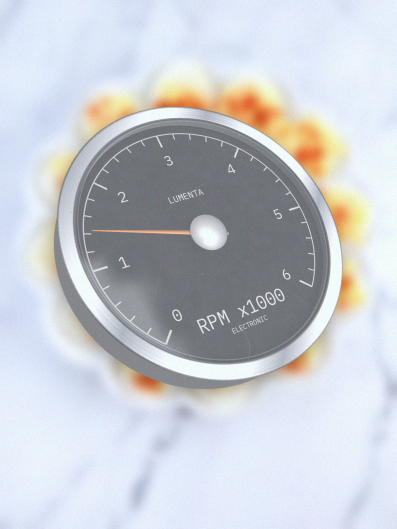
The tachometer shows 1400rpm
